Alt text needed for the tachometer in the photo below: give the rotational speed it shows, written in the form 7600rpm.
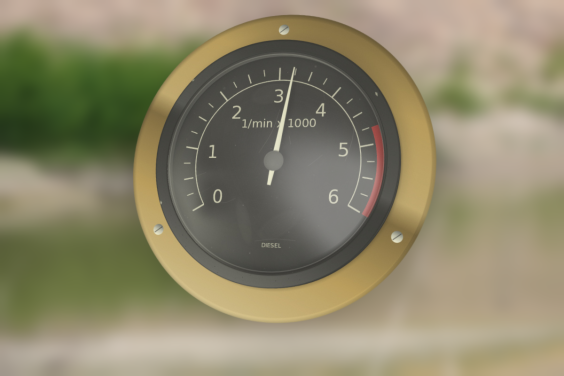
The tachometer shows 3250rpm
